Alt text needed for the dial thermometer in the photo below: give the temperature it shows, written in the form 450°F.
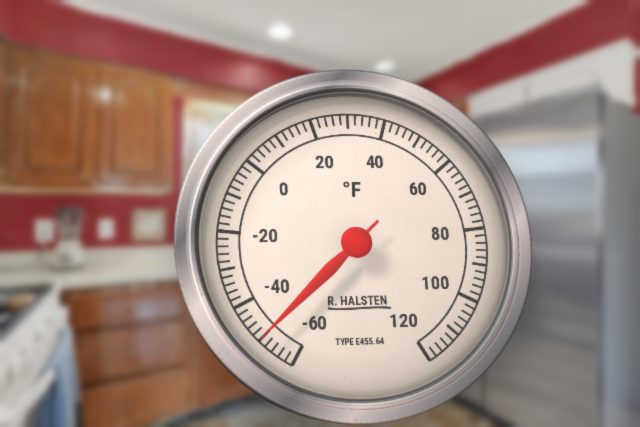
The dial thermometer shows -50°F
